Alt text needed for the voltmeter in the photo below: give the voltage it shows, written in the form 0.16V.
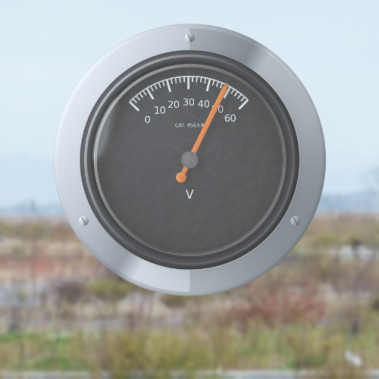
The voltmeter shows 48V
